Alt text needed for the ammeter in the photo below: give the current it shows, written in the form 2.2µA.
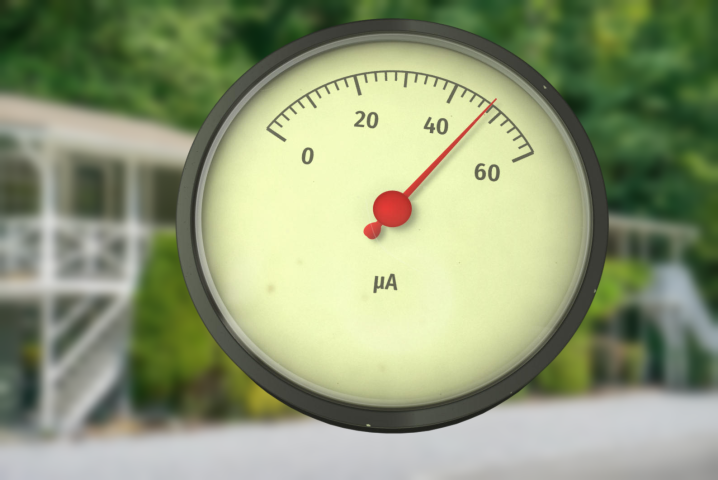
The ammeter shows 48µA
